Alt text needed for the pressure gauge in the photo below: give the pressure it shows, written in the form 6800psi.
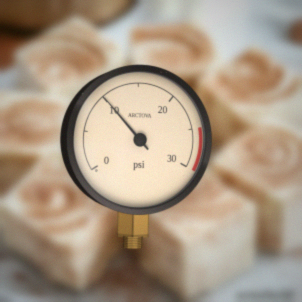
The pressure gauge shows 10psi
